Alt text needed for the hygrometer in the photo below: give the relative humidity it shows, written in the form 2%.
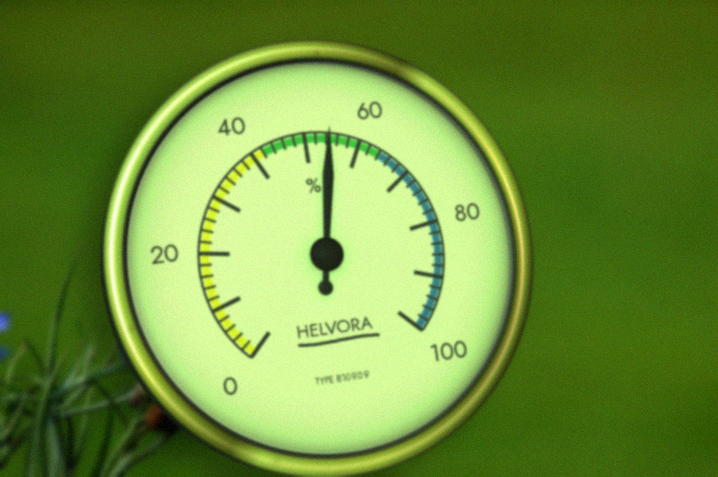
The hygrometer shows 54%
